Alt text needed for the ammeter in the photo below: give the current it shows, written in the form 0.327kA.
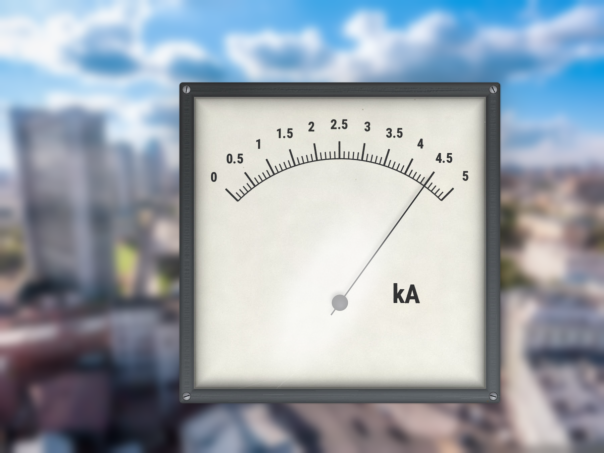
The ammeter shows 4.5kA
